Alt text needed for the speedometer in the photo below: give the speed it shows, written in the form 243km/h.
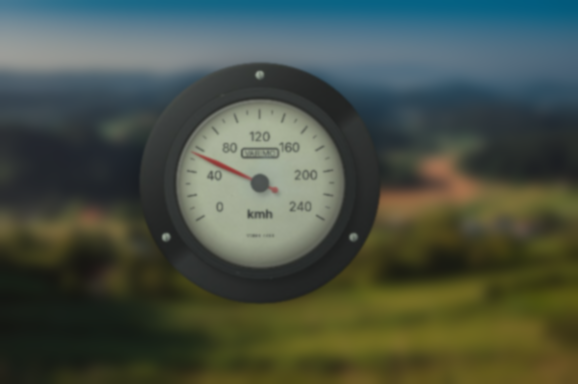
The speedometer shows 55km/h
